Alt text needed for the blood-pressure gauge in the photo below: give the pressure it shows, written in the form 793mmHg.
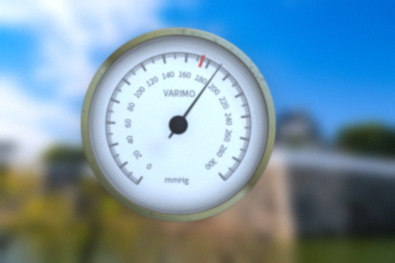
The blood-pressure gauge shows 190mmHg
